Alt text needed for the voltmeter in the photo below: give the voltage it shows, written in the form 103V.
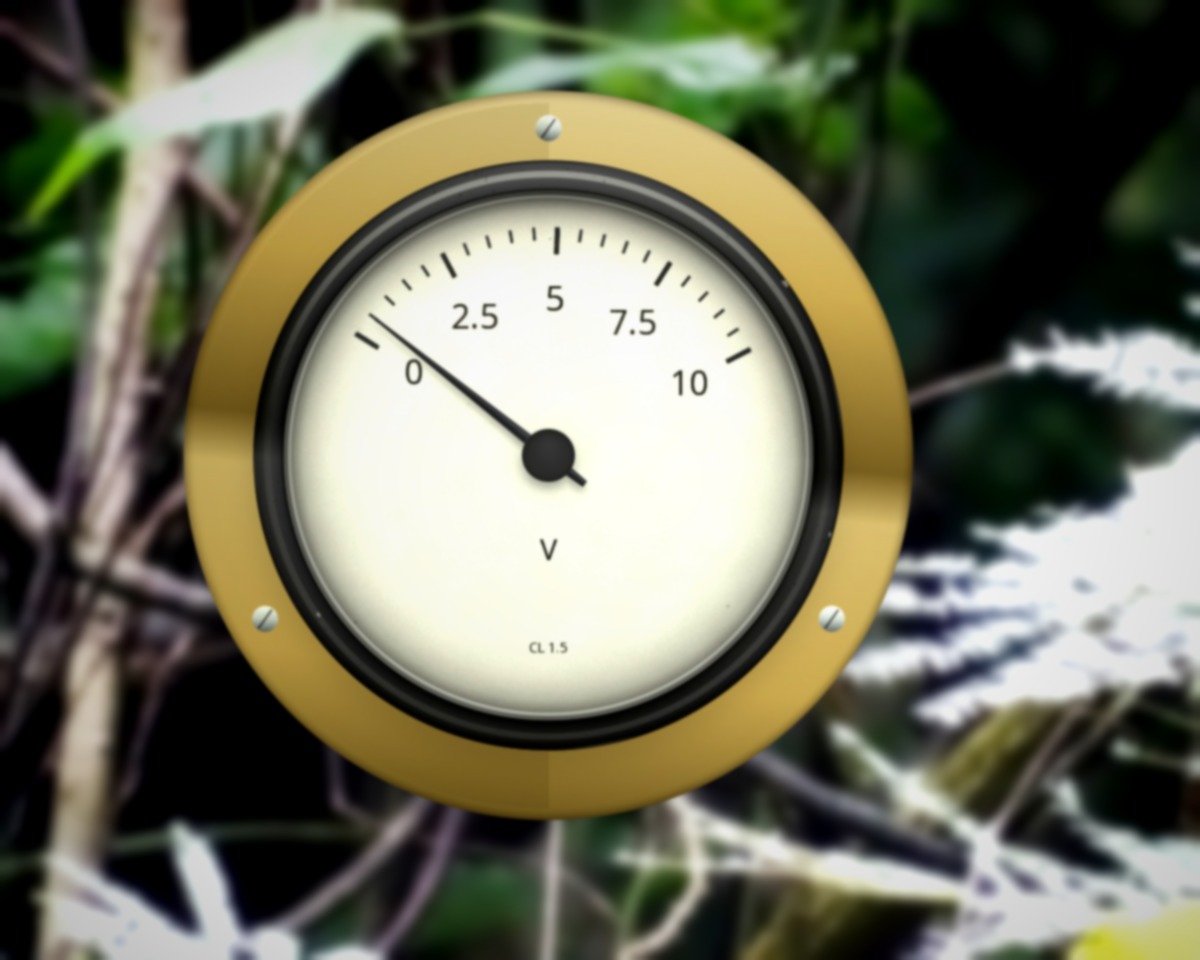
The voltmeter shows 0.5V
